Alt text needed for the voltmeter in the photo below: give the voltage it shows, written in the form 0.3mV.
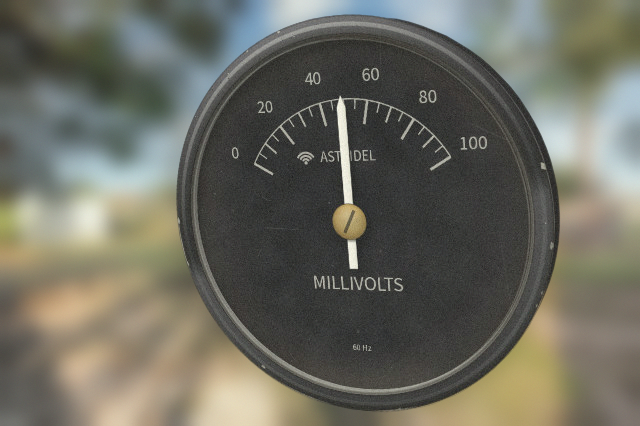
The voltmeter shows 50mV
